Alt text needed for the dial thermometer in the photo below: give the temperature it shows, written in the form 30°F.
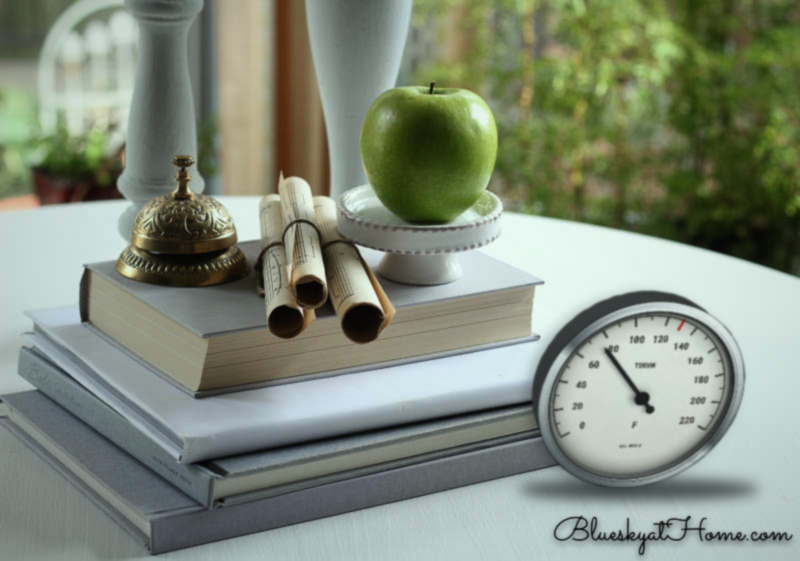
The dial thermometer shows 75°F
